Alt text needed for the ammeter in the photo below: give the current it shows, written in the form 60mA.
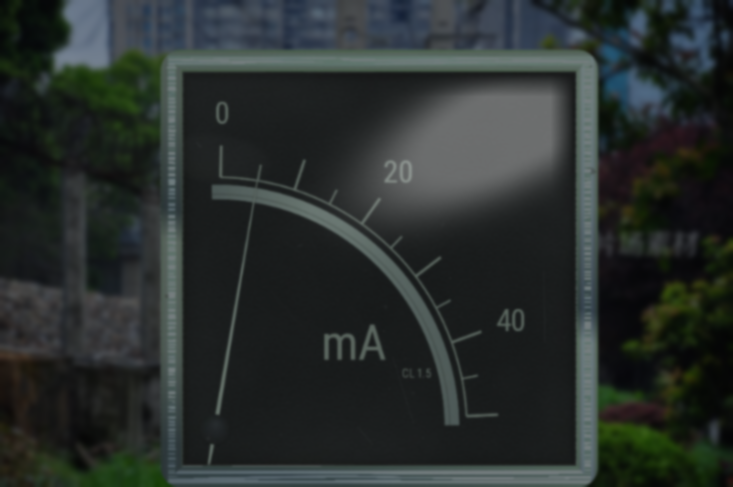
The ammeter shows 5mA
